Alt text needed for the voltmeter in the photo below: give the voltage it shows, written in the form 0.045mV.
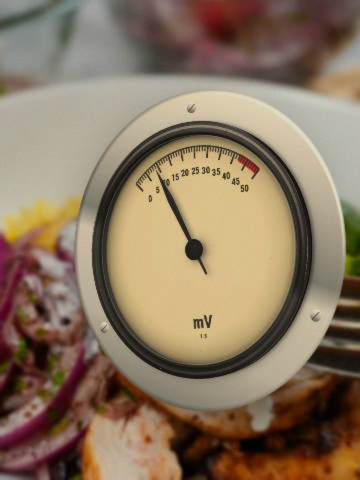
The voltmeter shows 10mV
